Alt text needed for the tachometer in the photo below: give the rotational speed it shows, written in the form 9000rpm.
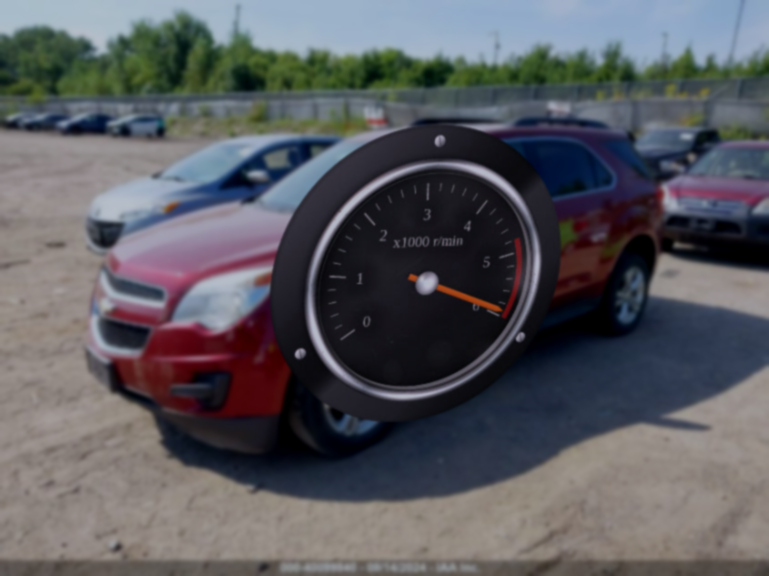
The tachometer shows 5900rpm
